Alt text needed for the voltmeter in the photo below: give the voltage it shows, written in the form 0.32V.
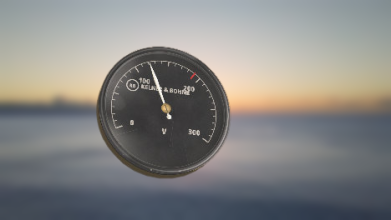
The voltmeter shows 120V
